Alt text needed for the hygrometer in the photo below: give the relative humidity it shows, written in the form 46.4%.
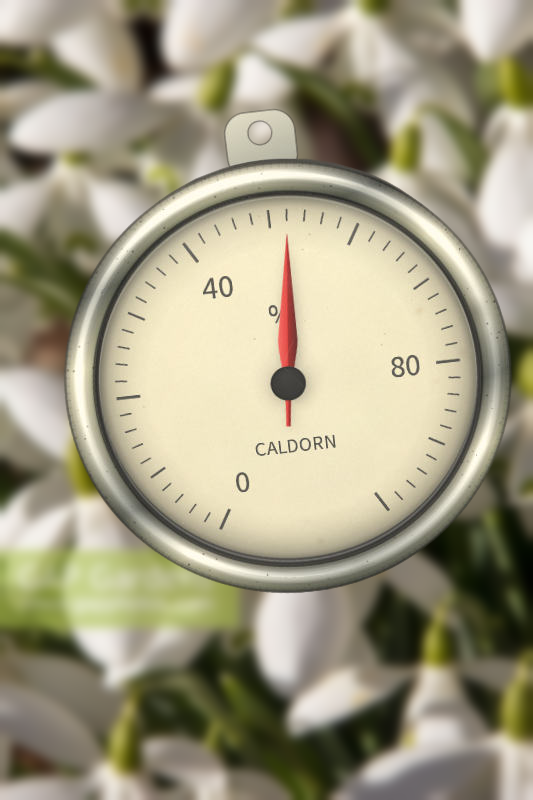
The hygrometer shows 52%
